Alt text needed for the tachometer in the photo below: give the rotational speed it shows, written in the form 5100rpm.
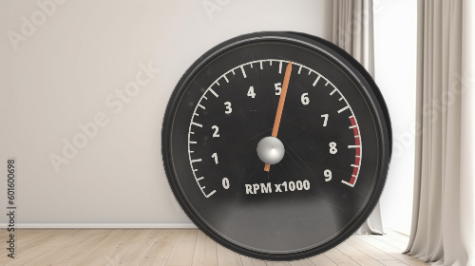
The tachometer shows 5250rpm
